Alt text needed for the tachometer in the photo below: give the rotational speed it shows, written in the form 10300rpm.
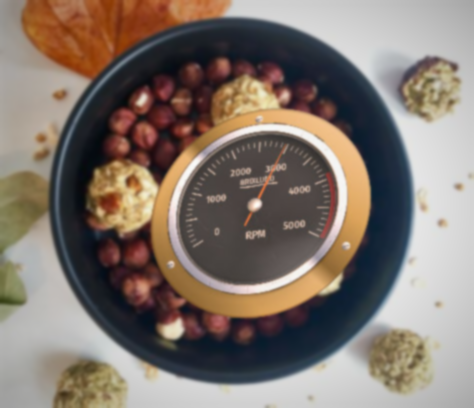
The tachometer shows 3000rpm
